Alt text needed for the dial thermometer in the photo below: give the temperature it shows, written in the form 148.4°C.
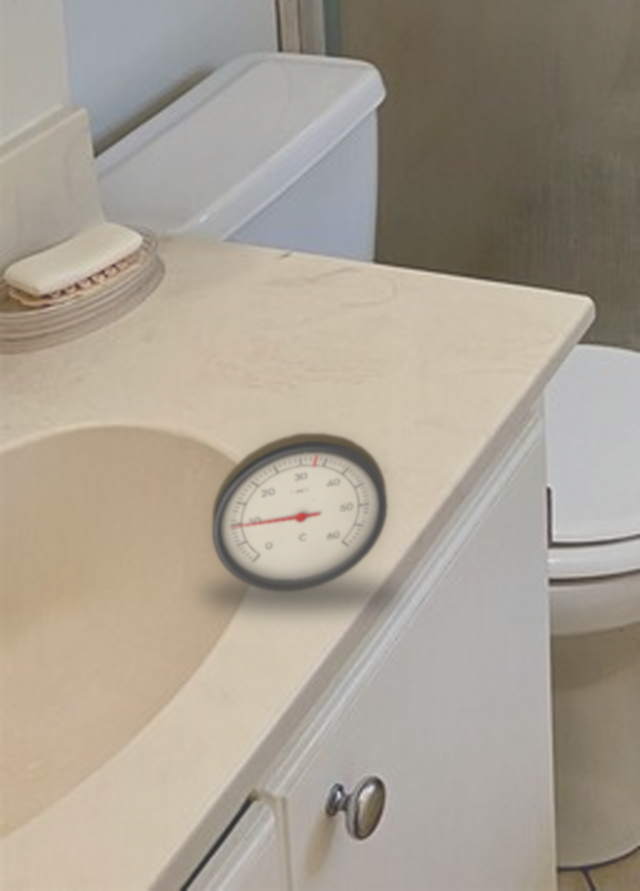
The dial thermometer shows 10°C
